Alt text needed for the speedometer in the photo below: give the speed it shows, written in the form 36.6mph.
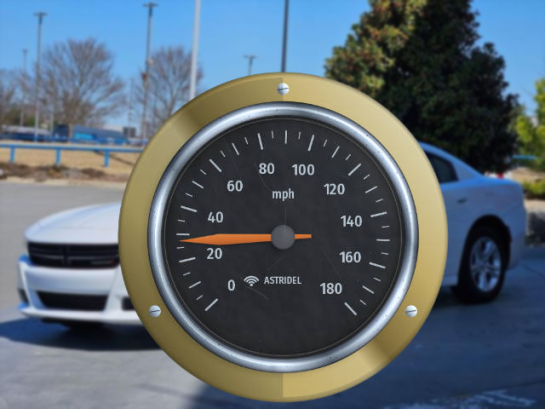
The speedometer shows 27.5mph
